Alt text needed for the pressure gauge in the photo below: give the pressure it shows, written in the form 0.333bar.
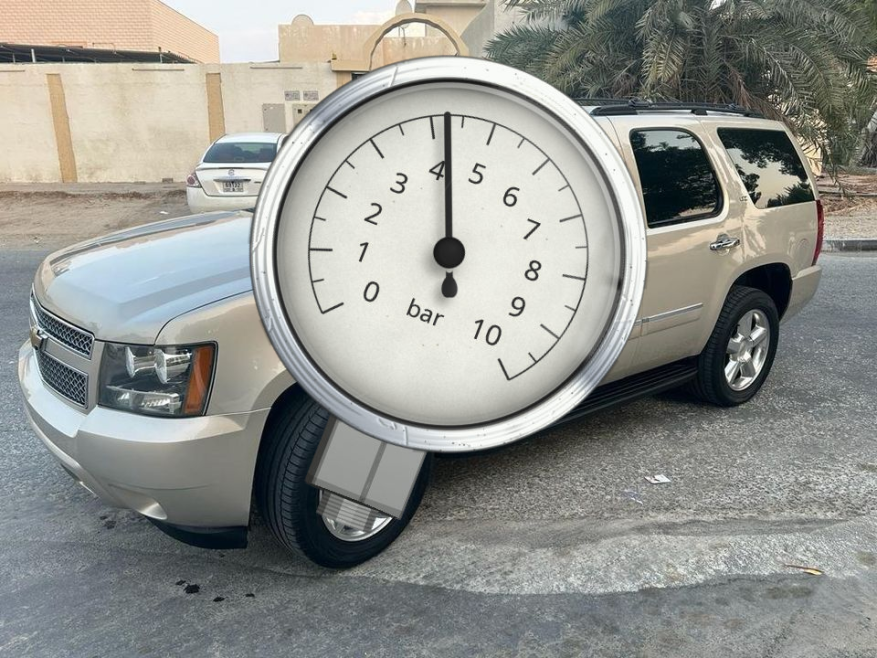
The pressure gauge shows 4.25bar
